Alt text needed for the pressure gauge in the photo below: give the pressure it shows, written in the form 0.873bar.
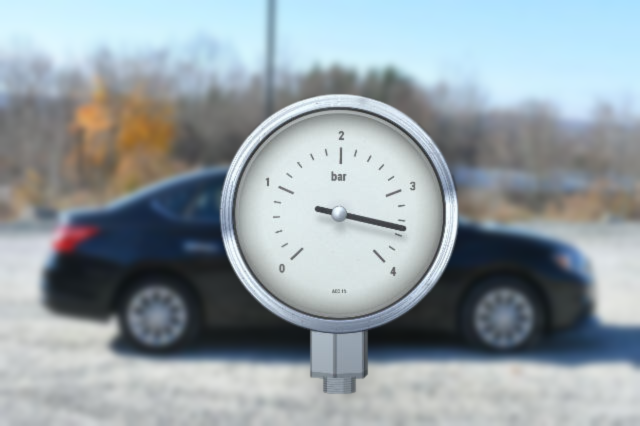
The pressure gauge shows 3.5bar
